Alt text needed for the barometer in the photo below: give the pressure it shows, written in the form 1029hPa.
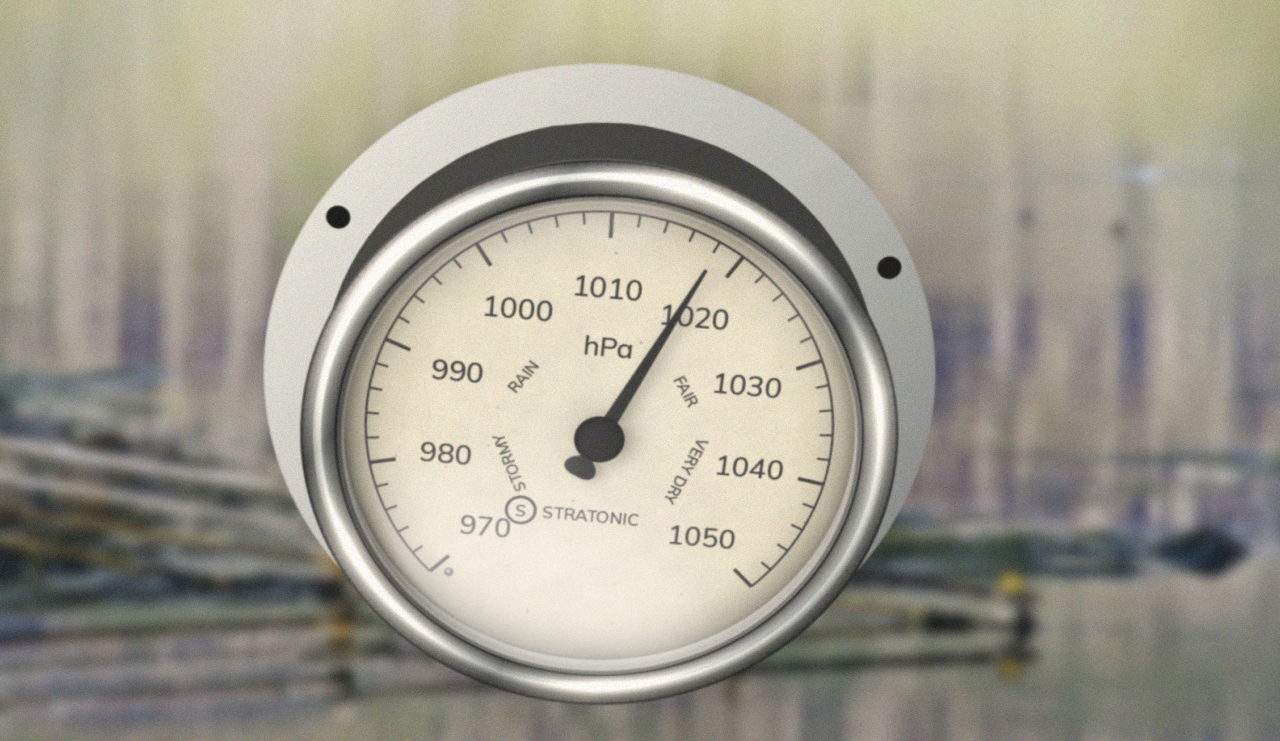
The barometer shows 1018hPa
